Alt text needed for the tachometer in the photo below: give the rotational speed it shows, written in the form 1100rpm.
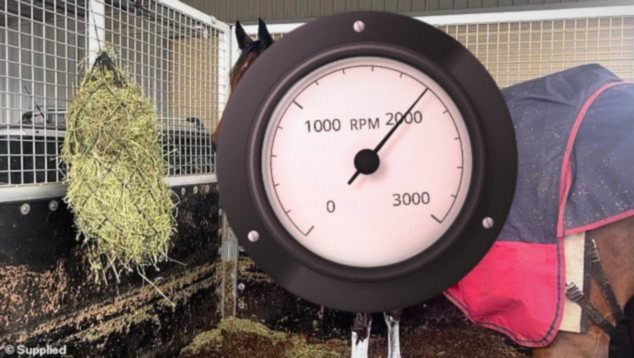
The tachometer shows 2000rpm
